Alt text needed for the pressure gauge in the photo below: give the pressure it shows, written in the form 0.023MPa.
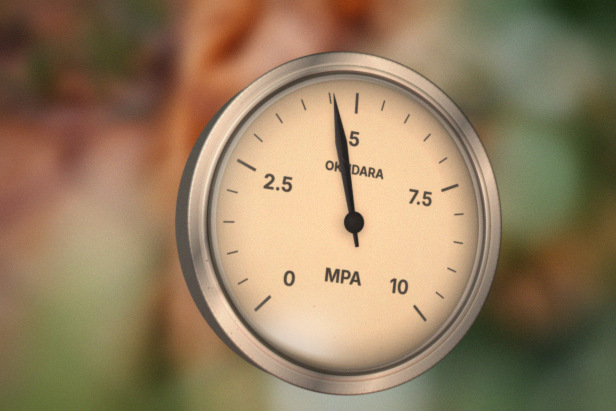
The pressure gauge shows 4.5MPa
